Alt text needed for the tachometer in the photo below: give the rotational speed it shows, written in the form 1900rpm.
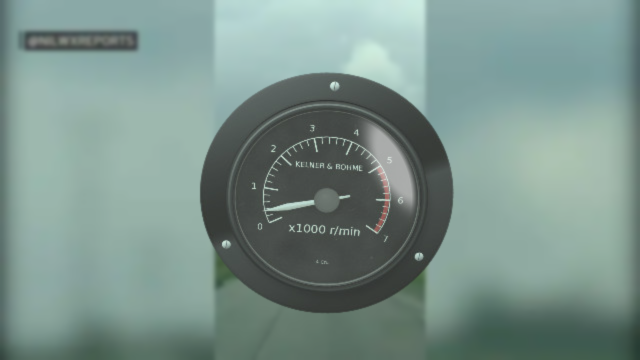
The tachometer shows 400rpm
